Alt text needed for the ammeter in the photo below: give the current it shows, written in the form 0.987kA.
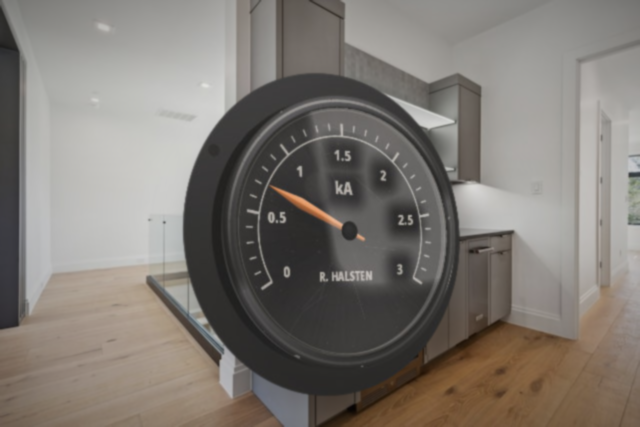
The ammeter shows 0.7kA
